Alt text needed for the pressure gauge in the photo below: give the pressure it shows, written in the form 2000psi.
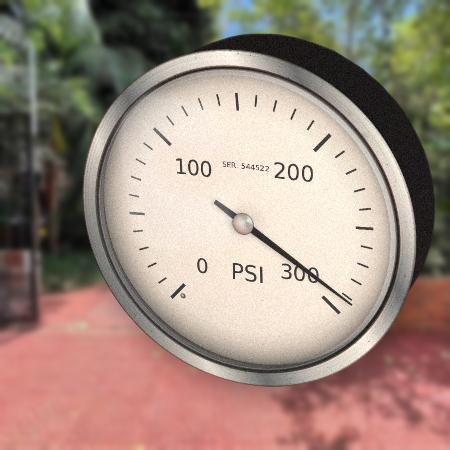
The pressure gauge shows 290psi
